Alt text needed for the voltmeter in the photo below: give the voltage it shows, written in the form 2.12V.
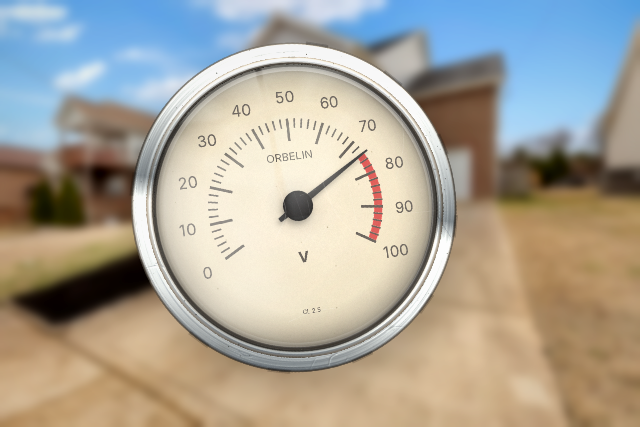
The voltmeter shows 74V
